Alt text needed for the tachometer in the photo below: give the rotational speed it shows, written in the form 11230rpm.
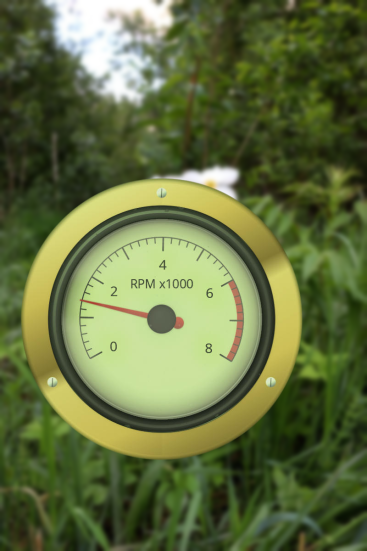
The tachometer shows 1400rpm
